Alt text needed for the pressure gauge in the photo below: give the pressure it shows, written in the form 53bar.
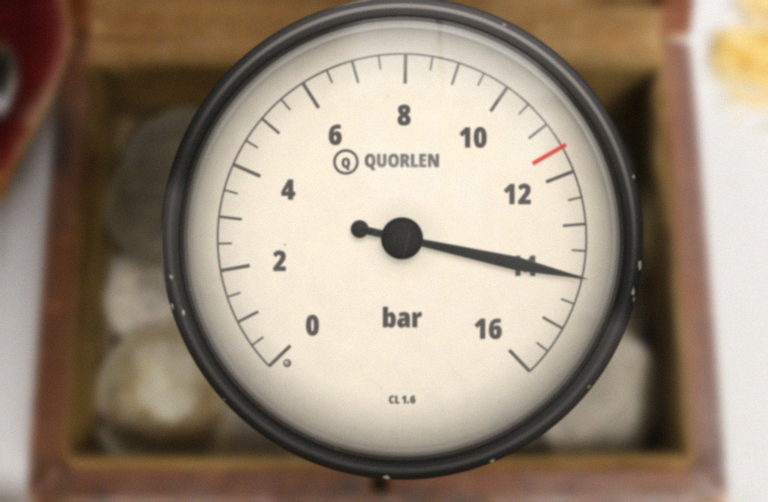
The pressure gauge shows 14bar
